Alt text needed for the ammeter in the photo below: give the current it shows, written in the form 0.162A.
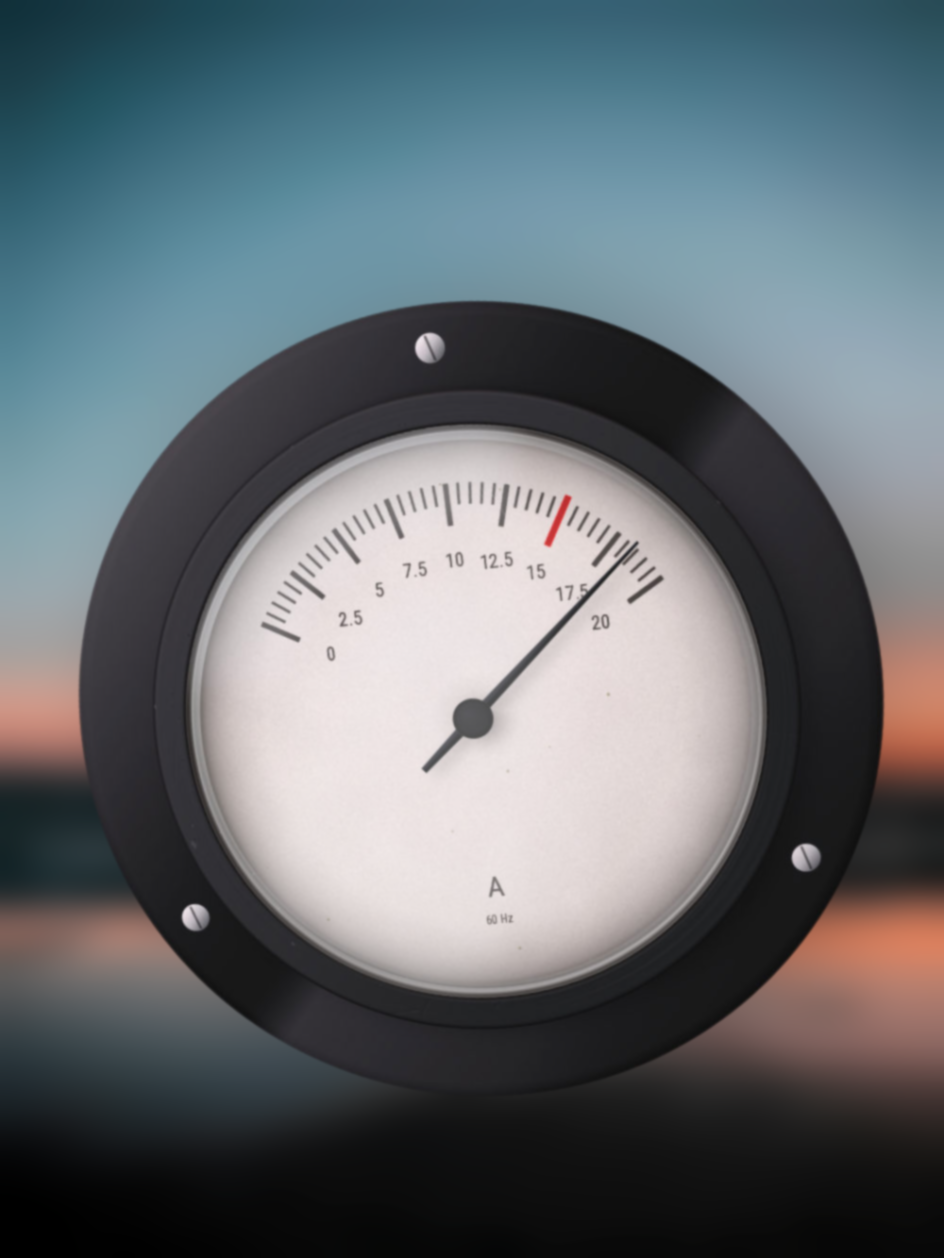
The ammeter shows 18.25A
